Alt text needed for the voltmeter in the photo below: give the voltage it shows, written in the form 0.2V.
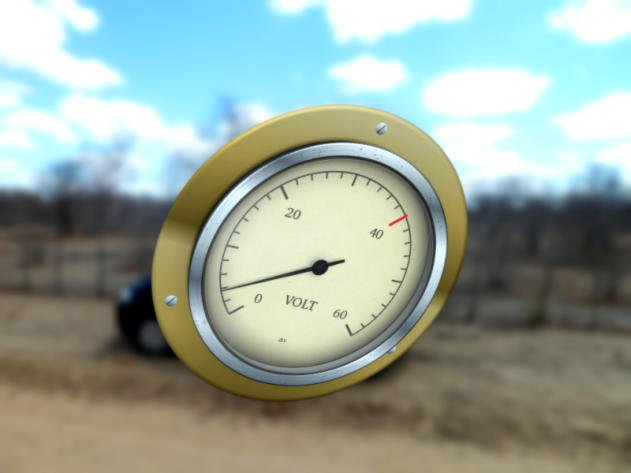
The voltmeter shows 4V
